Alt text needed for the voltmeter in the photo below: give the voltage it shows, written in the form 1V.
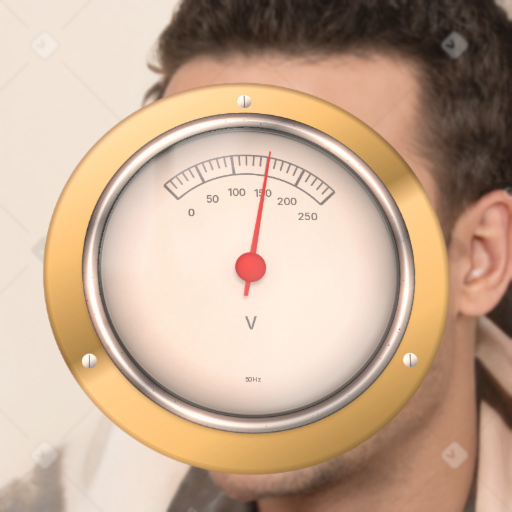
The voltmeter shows 150V
